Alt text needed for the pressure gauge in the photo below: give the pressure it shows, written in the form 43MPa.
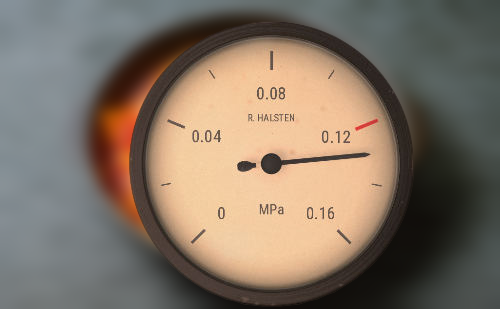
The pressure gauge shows 0.13MPa
